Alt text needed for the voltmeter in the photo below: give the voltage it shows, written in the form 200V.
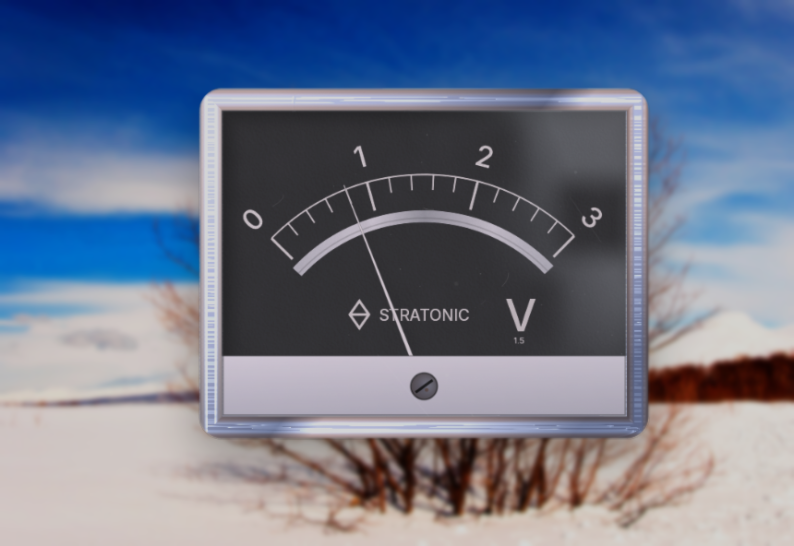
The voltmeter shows 0.8V
